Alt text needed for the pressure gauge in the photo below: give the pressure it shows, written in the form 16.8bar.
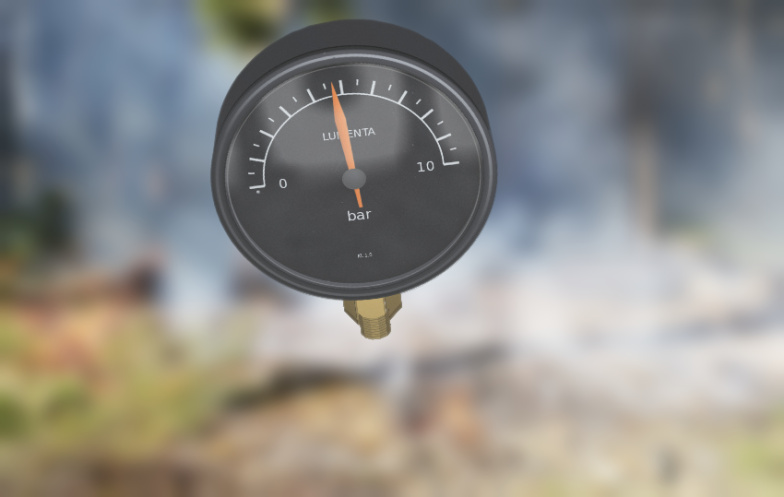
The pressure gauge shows 4.75bar
